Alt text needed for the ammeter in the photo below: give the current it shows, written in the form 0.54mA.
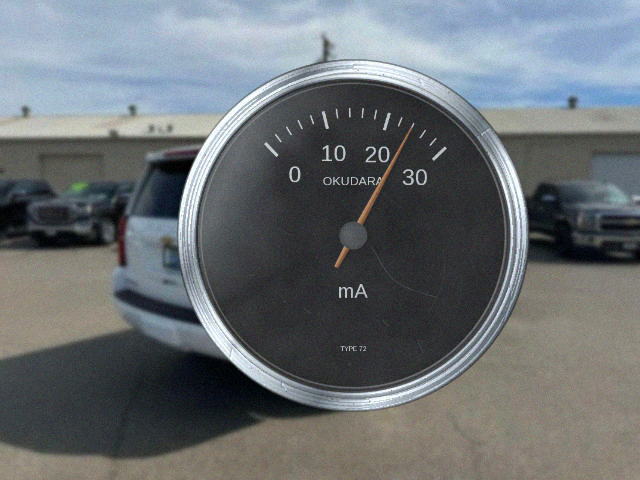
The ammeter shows 24mA
